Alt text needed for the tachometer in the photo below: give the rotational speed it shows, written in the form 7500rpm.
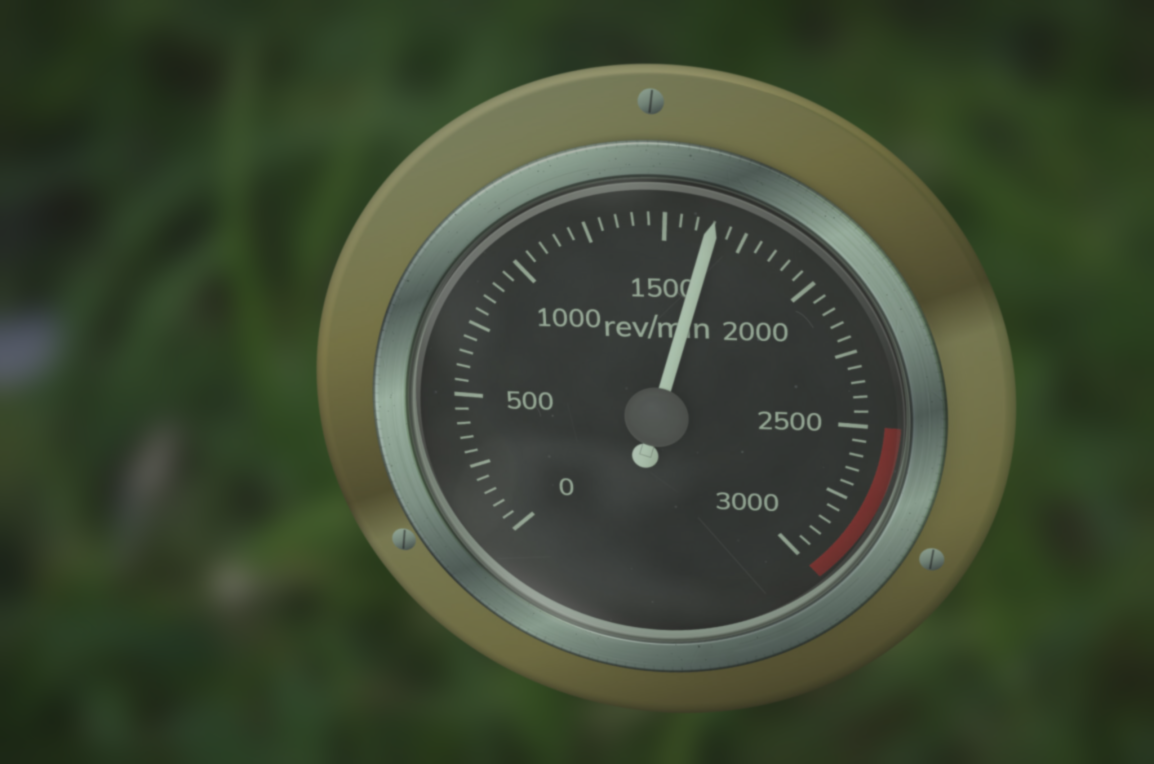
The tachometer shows 1650rpm
